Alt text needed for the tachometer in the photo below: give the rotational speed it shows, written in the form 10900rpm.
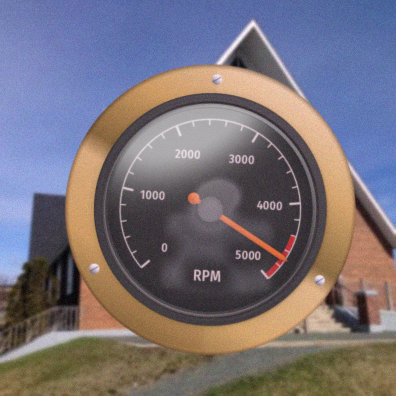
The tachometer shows 4700rpm
